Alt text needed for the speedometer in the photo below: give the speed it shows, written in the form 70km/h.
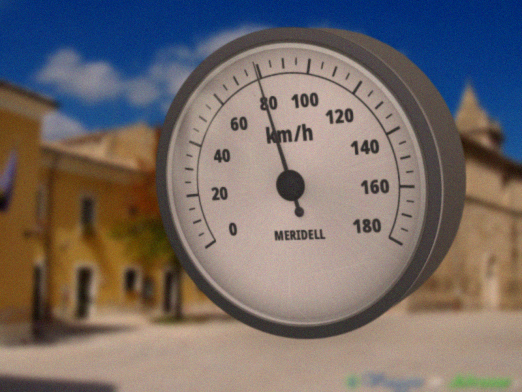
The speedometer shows 80km/h
